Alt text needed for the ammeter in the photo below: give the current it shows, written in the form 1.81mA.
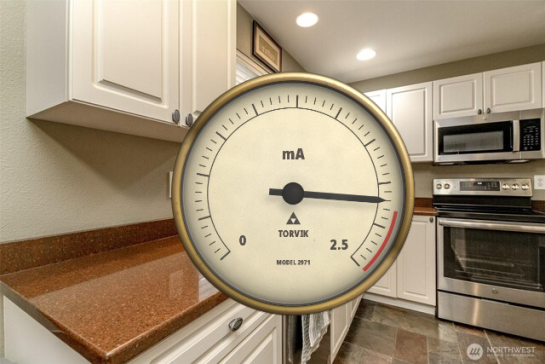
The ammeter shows 2.1mA
